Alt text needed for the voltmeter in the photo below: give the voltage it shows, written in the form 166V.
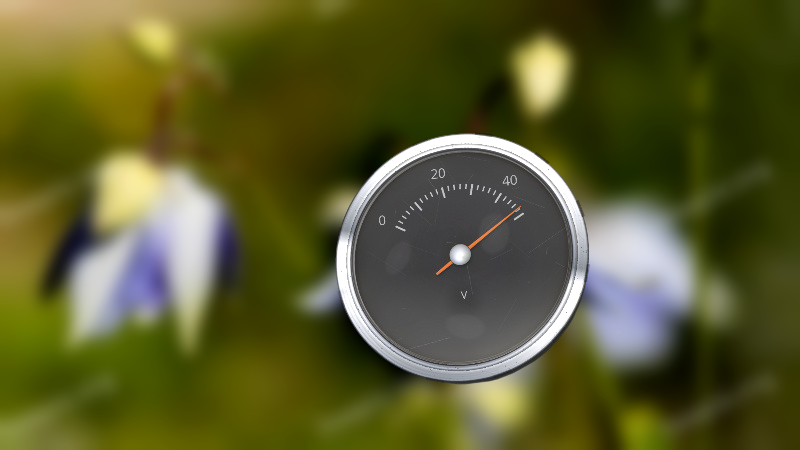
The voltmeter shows 48V
